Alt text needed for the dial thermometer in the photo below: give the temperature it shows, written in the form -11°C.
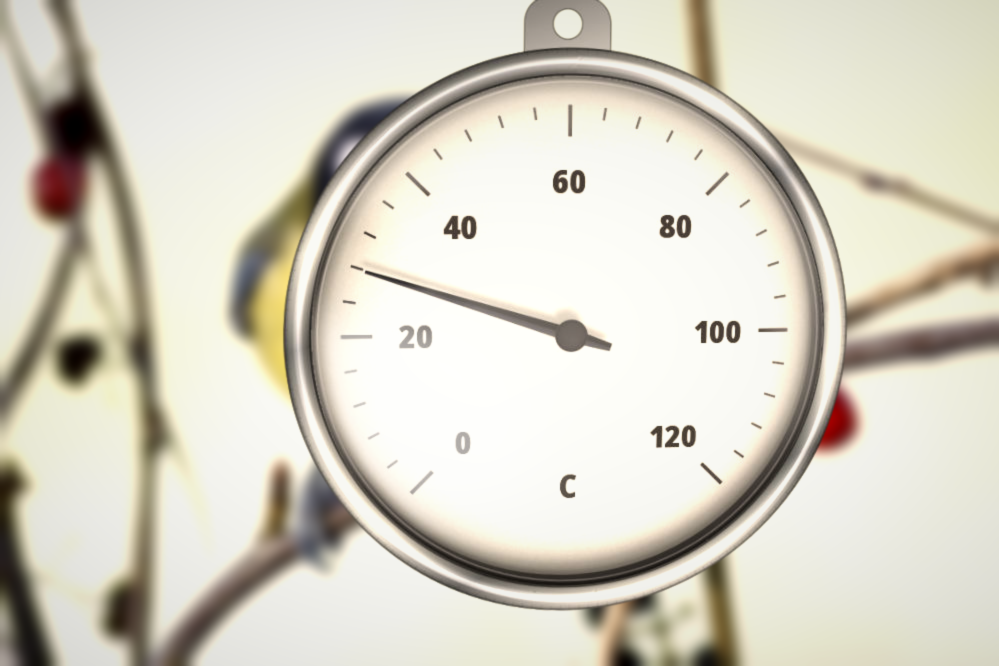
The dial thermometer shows 28°C
